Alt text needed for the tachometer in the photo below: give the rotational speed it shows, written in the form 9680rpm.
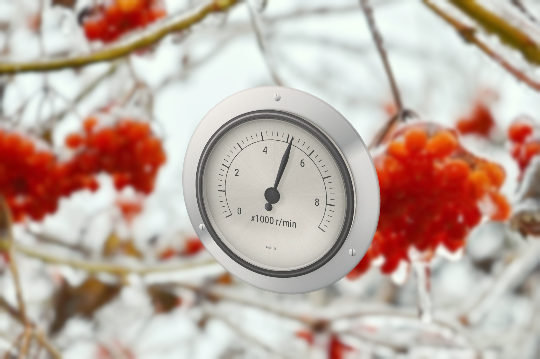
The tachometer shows 5200rpm
